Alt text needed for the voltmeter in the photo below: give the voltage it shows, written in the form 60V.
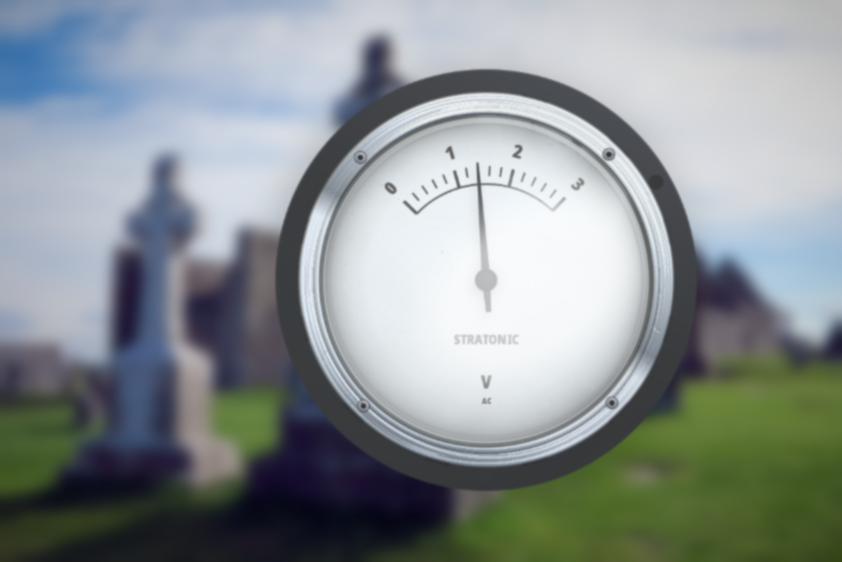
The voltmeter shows 1.4V
